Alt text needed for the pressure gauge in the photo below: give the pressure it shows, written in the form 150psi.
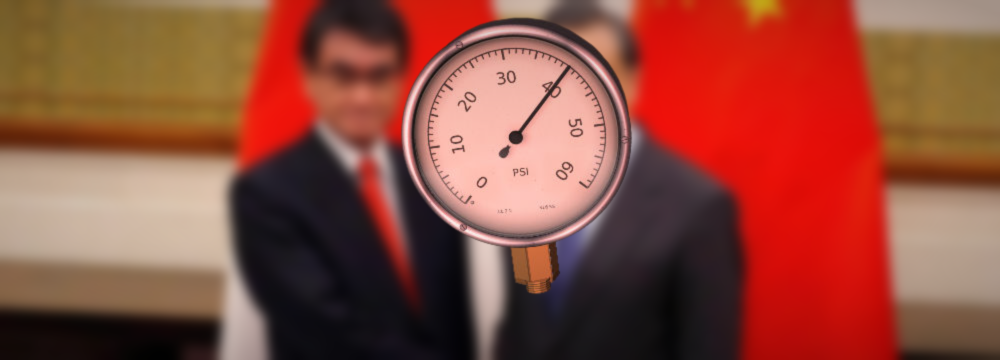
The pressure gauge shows 40psi
